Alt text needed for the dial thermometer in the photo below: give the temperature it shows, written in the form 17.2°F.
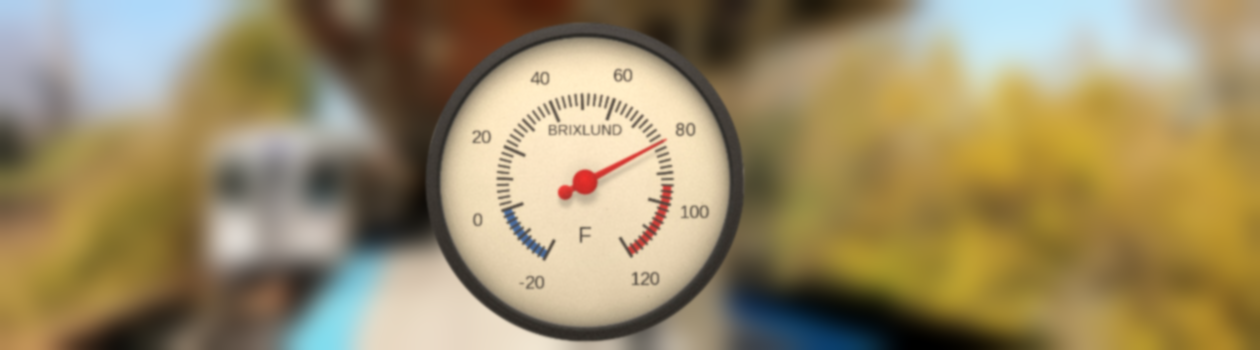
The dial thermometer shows 80°F
